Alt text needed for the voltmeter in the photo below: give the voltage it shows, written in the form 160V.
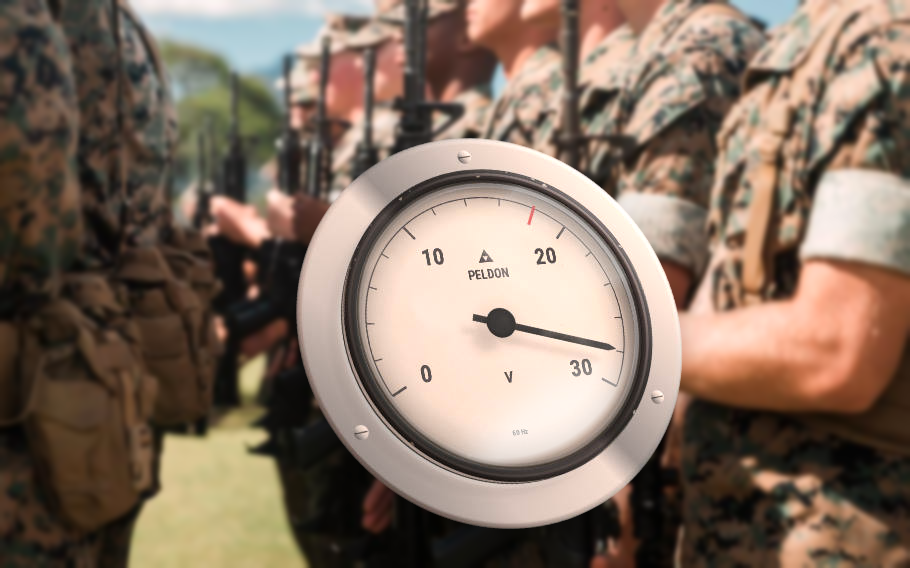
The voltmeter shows 28V
